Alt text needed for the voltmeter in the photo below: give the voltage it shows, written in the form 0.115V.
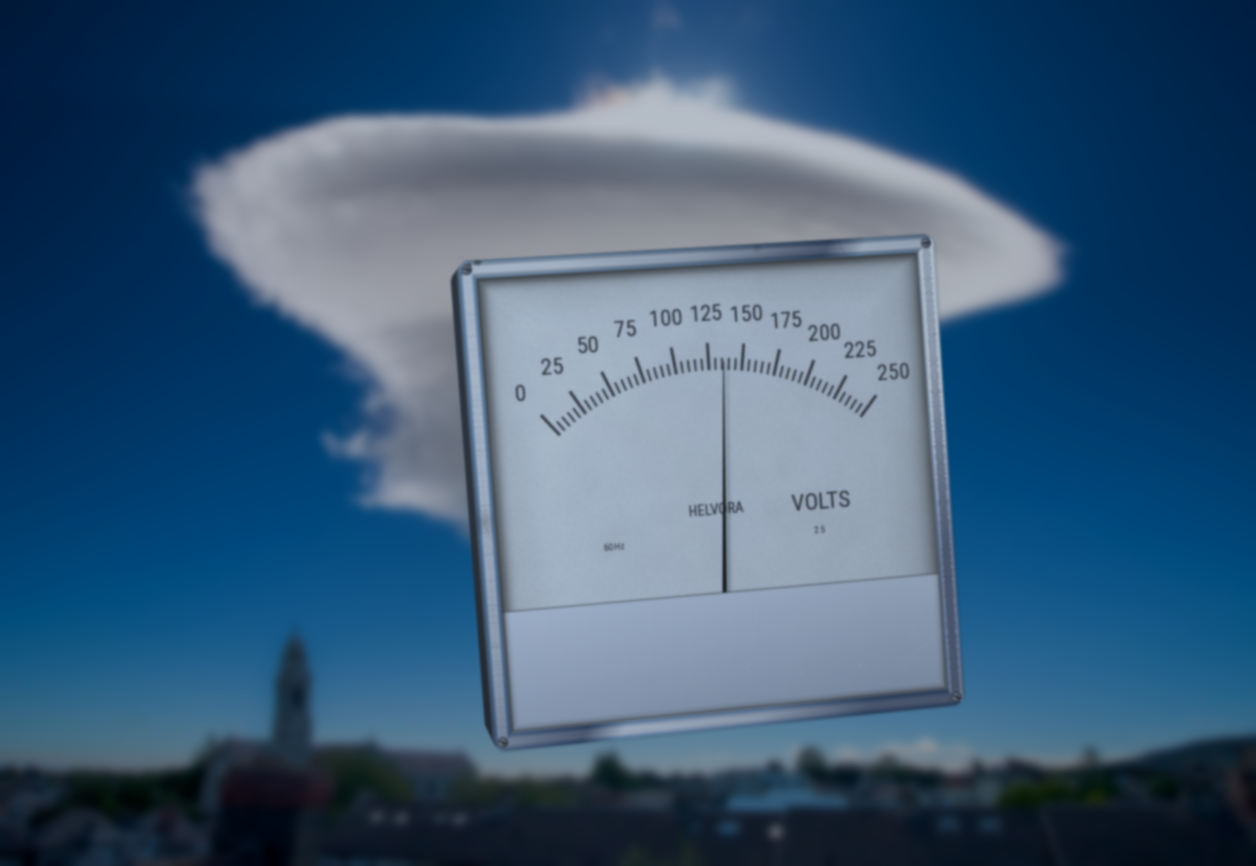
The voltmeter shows 135V
